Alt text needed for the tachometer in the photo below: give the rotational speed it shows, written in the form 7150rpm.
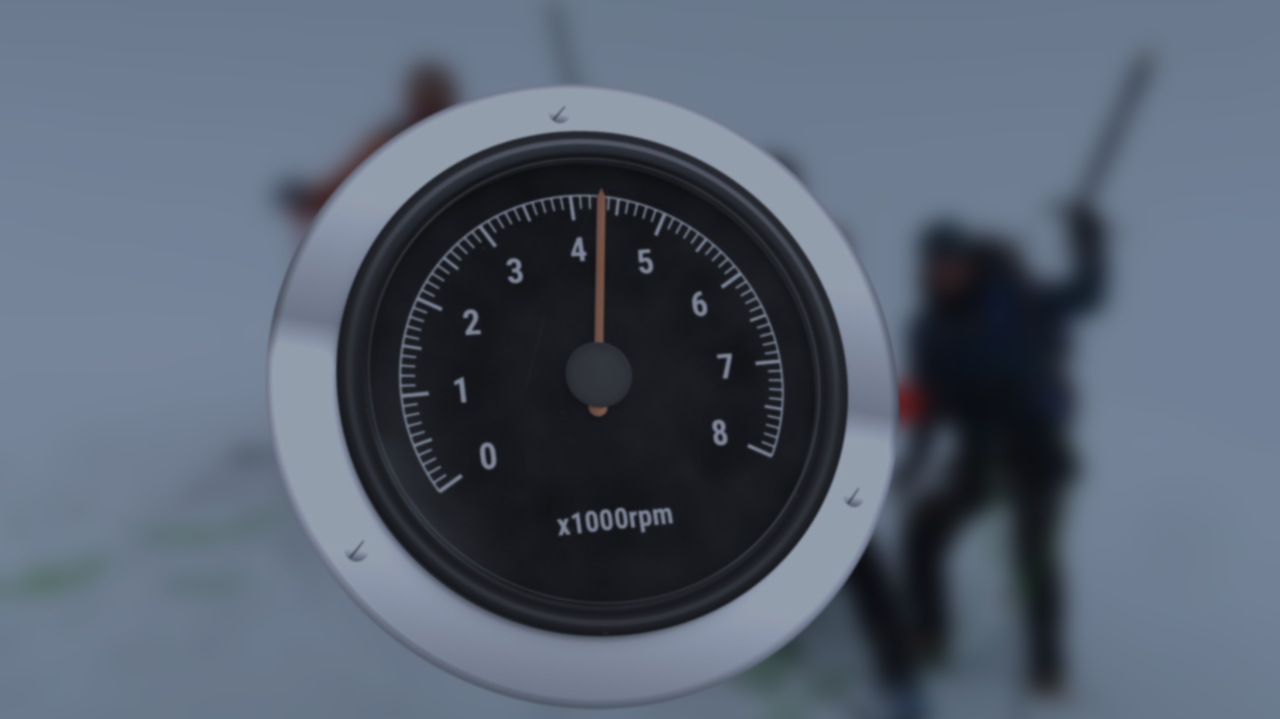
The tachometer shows 4300rpm
